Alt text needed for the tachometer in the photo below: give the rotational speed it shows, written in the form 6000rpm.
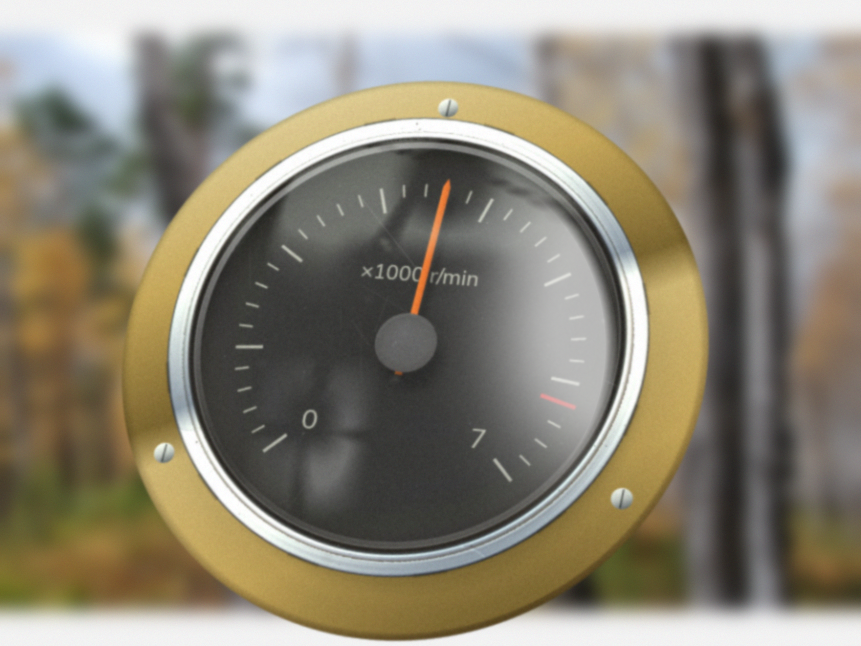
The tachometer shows 3600rpm
